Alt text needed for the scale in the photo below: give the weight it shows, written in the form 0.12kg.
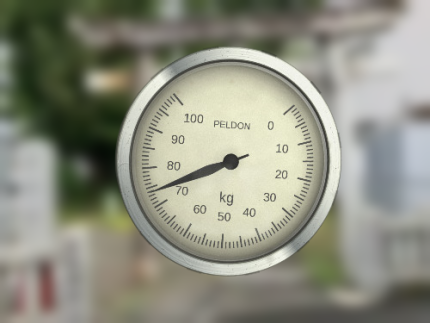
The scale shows 74kg
